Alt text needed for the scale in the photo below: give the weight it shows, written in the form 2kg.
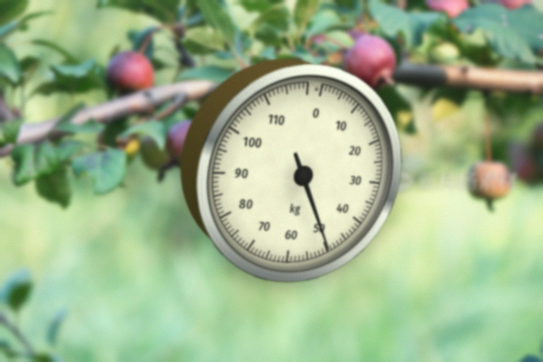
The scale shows 50kg
